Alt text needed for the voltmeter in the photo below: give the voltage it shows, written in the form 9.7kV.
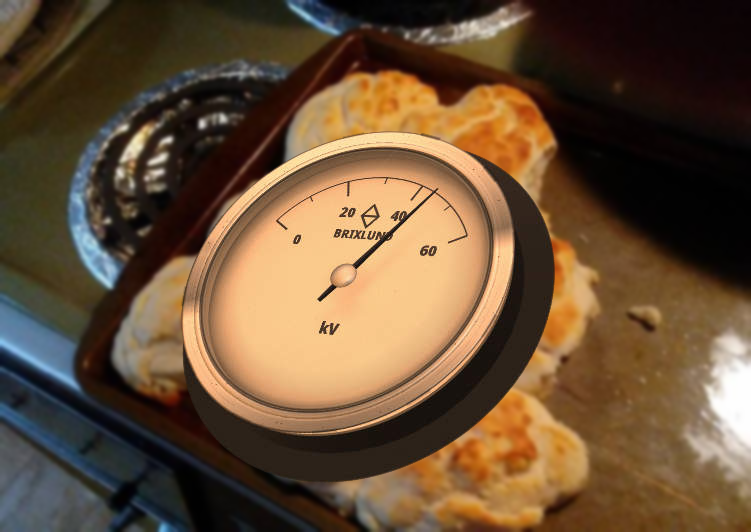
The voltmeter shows 45kV
